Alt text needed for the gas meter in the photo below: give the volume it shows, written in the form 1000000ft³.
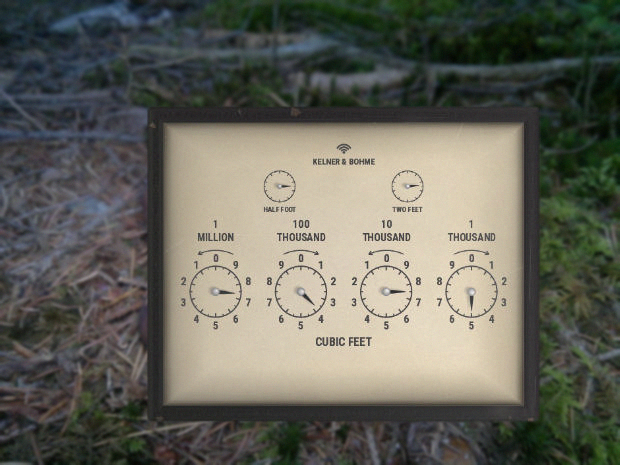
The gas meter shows 737500ft³
